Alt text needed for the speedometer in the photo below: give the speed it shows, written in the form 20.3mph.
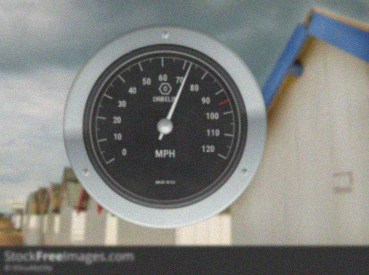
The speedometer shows 72.5mph
